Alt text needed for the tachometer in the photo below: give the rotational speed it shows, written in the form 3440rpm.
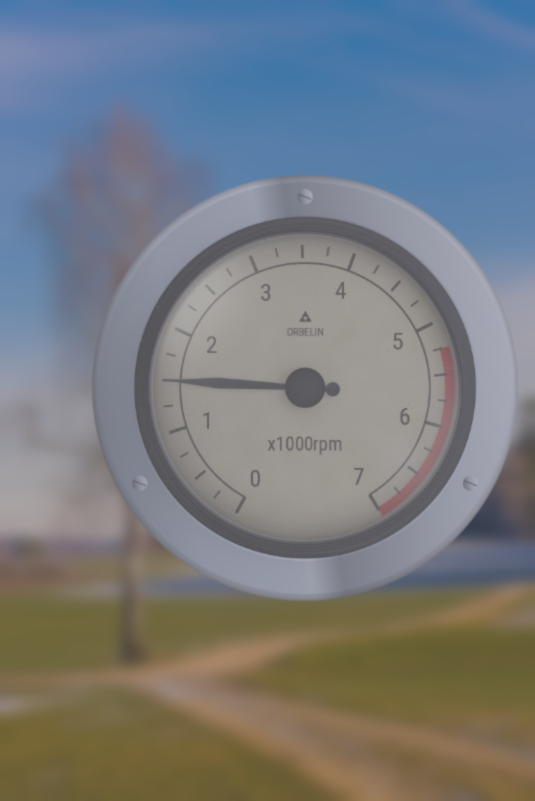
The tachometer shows 1500rpm
